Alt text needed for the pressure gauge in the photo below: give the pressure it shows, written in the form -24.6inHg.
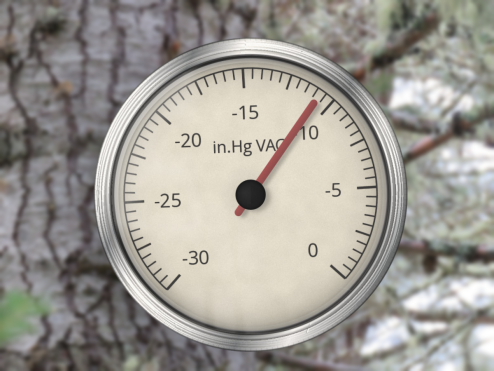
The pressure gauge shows -10.75inHg
